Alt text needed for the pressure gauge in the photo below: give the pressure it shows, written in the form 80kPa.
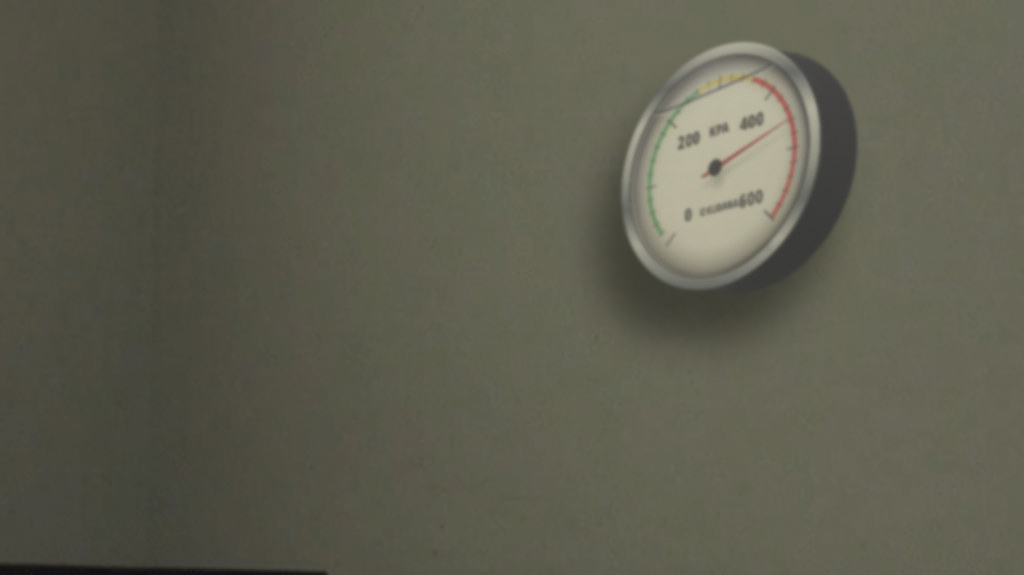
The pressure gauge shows 460kPa
